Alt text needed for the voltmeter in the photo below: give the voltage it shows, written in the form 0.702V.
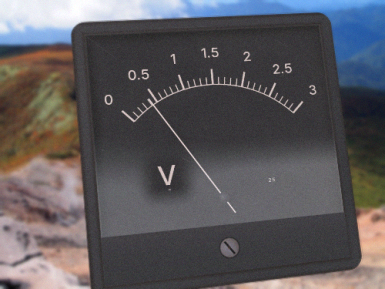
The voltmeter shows 0.4V
